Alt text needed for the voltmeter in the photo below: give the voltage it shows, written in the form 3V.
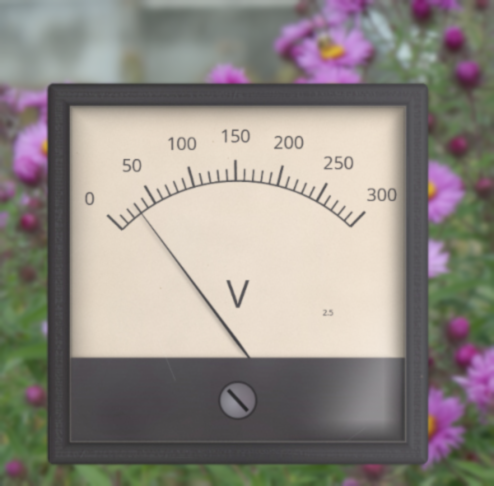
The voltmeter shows 30V
